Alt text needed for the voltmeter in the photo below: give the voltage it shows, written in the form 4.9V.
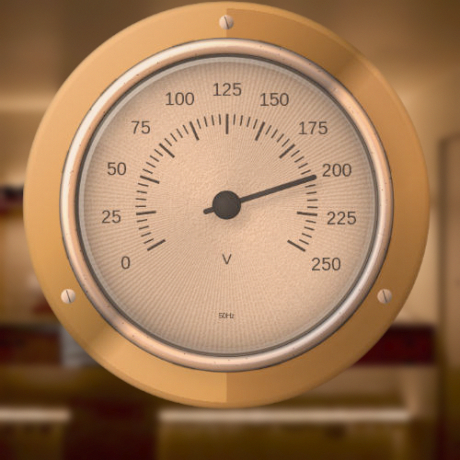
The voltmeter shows 200V
